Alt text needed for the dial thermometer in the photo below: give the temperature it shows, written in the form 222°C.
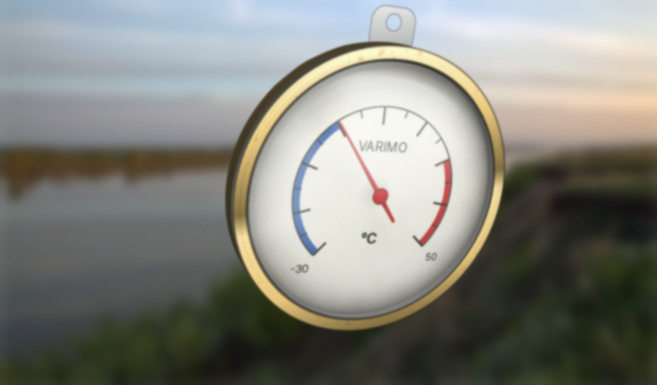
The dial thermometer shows 0°C
